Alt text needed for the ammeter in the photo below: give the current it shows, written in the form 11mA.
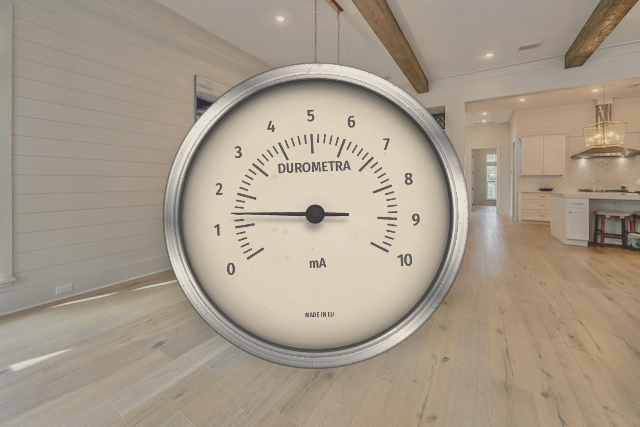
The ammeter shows 1.4mA
